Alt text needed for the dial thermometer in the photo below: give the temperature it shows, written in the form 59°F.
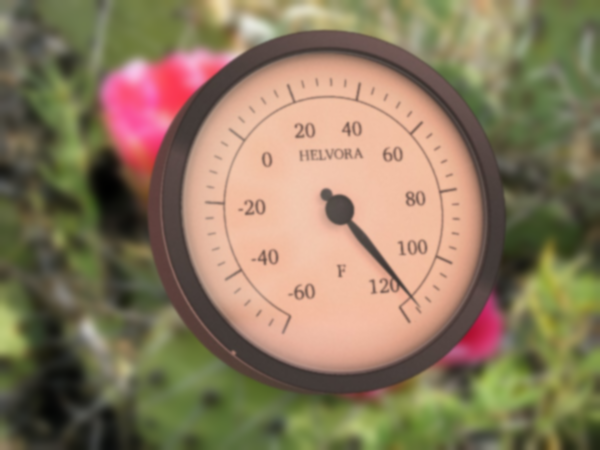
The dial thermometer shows 116°F
